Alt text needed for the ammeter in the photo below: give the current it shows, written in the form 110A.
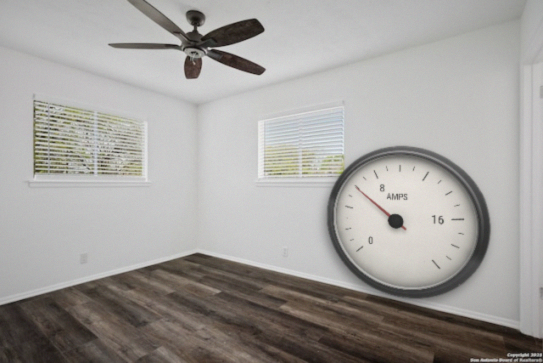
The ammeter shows 6A
